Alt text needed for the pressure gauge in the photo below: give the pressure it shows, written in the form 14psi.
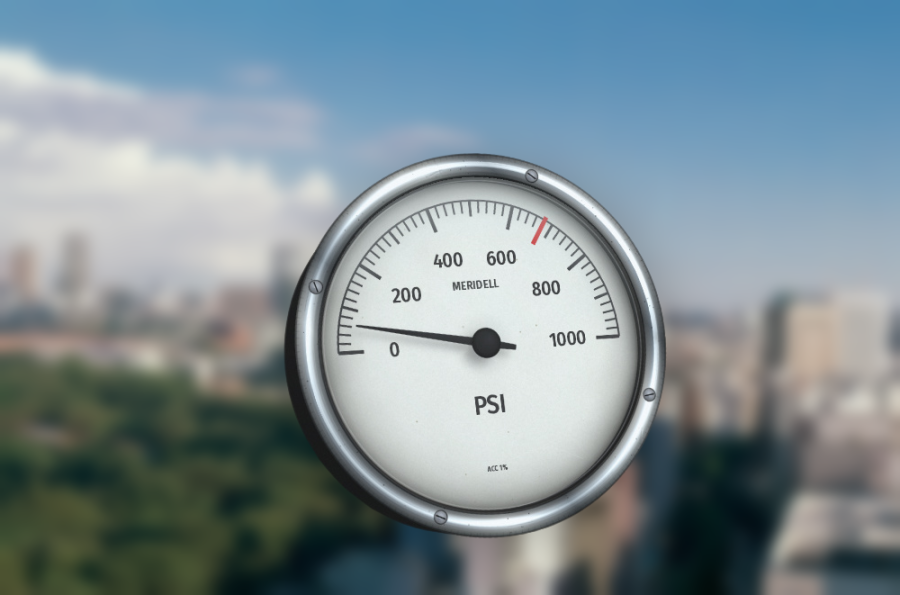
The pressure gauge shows 60psi
